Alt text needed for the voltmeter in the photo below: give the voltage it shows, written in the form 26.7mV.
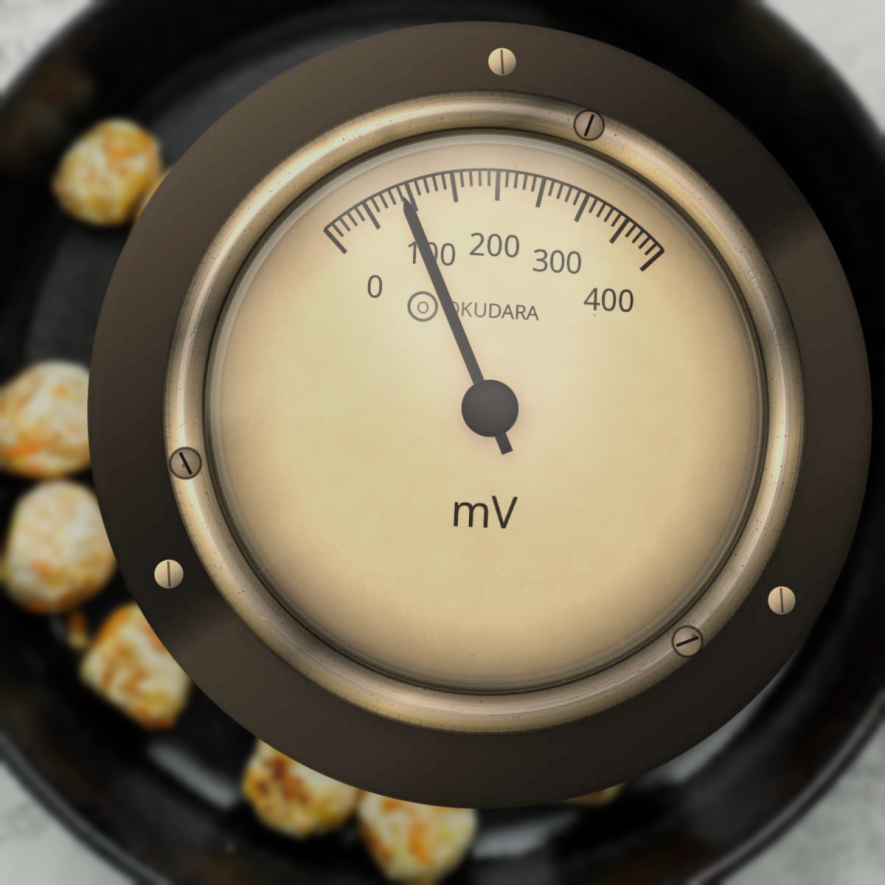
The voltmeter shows 90mV
